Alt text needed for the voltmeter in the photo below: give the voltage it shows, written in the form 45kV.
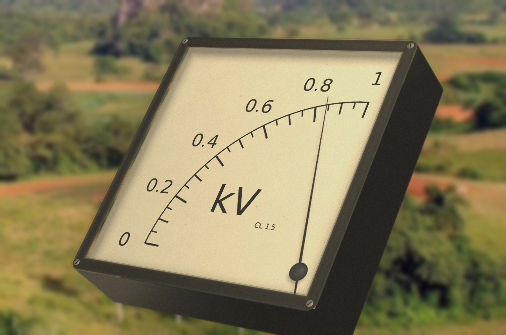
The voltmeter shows 0.85kV
